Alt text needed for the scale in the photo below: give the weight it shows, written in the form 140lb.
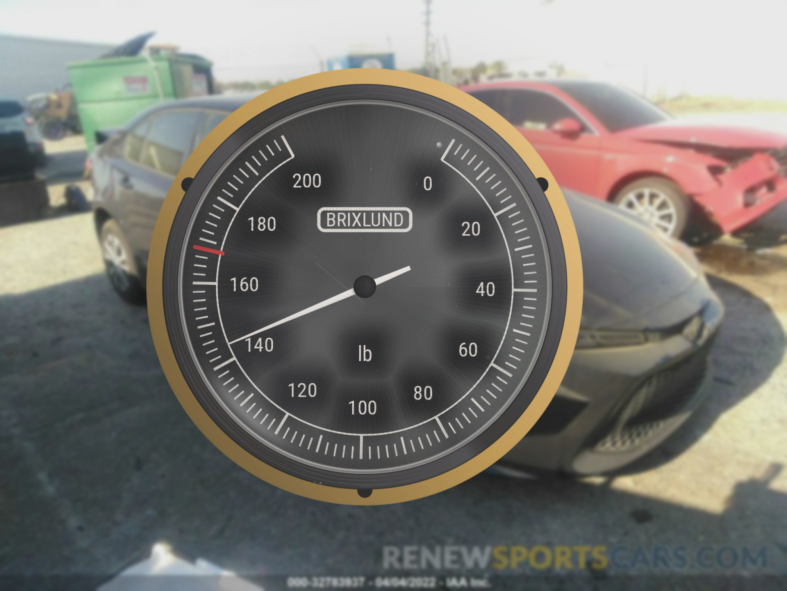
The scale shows 144lb
